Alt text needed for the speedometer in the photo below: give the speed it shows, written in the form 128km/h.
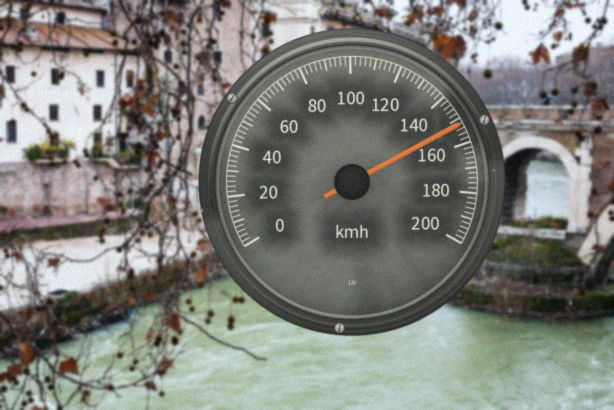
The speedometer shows 152km/h
